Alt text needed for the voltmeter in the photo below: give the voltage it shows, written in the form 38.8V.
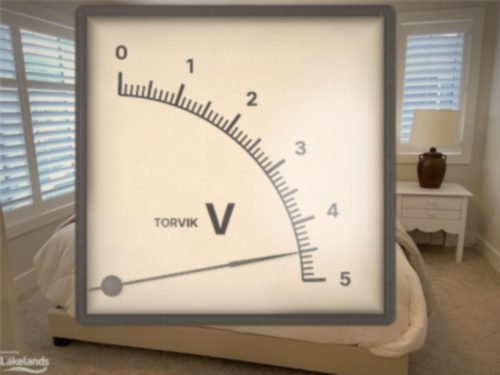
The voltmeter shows 4.5V
